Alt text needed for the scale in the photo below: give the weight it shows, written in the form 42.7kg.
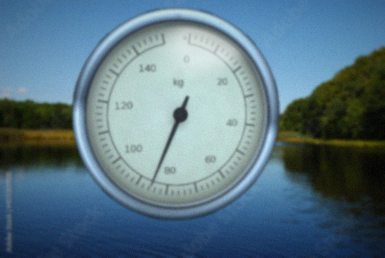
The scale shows 86kg
